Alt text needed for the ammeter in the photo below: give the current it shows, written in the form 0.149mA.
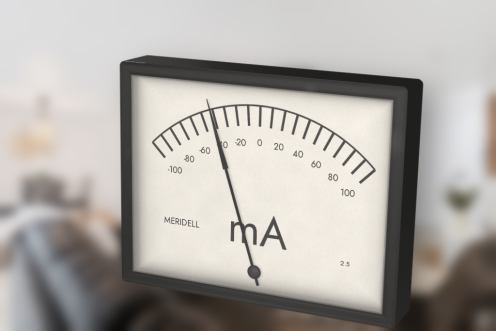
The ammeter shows -40mA
